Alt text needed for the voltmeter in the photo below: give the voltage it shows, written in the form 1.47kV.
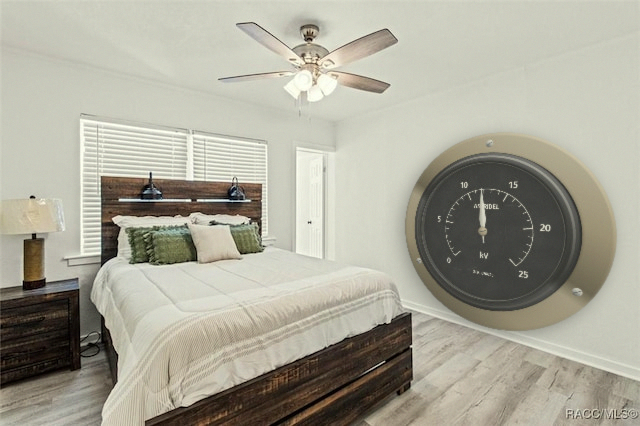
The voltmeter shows 12kV
